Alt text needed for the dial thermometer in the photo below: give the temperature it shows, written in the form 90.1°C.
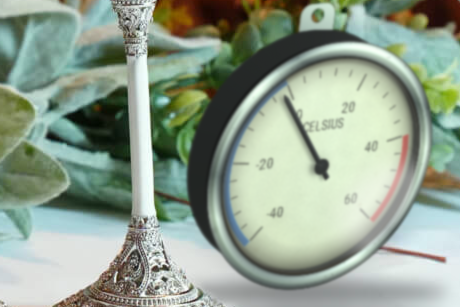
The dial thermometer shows -2°C
